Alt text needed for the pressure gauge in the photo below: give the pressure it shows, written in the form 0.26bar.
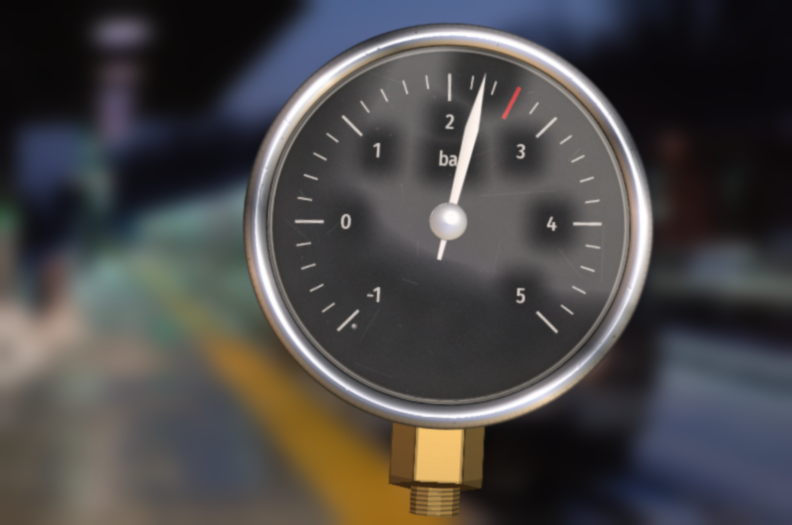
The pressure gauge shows 2.3bar
